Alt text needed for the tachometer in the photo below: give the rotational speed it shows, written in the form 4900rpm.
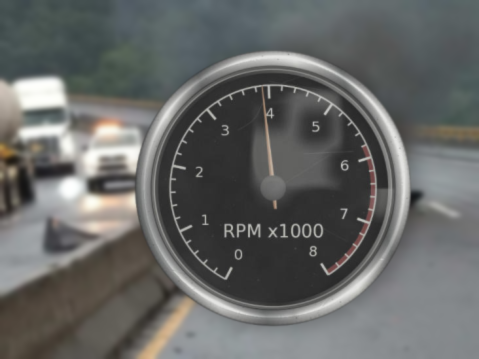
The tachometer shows 3900rpm
